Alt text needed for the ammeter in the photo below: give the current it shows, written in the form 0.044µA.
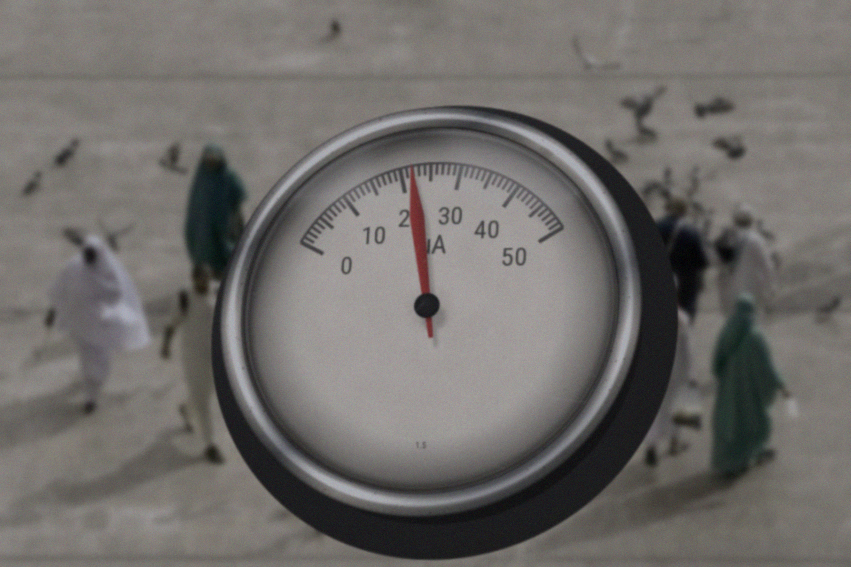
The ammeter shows 22µA
